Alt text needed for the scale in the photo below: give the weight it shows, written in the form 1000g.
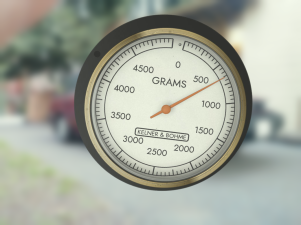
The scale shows 650g
